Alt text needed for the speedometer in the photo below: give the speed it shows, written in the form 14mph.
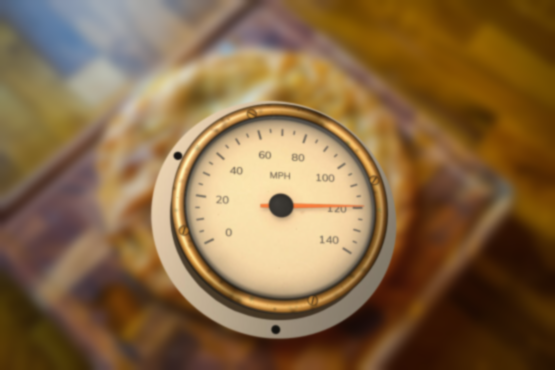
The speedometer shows 120mph
